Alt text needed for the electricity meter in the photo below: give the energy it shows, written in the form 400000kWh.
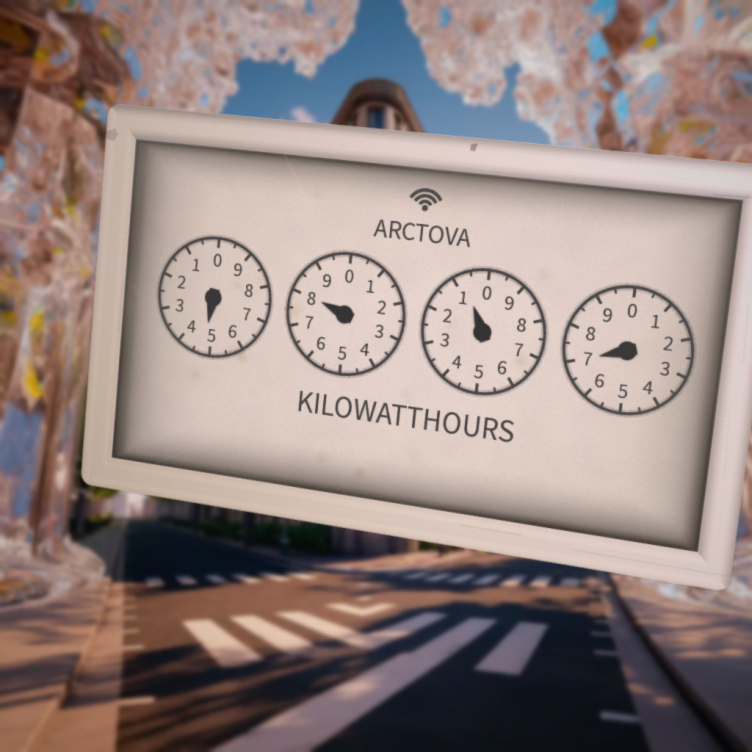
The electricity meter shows 4807kWh
